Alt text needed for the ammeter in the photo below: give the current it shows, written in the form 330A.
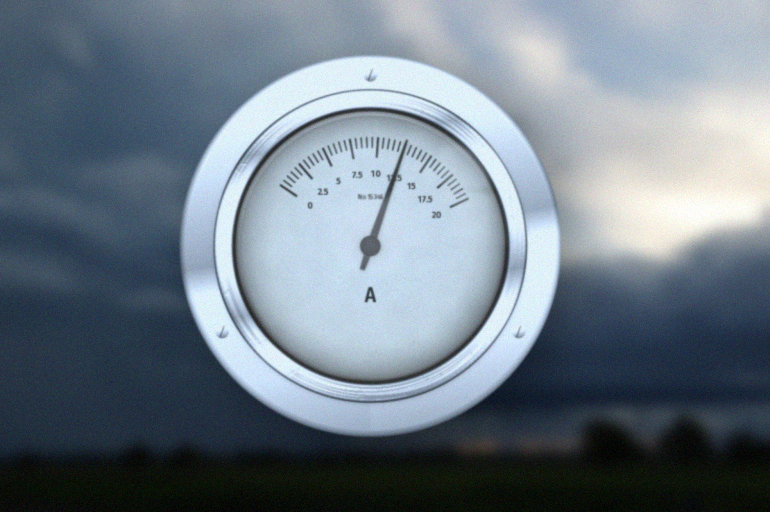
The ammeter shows 12.5A
